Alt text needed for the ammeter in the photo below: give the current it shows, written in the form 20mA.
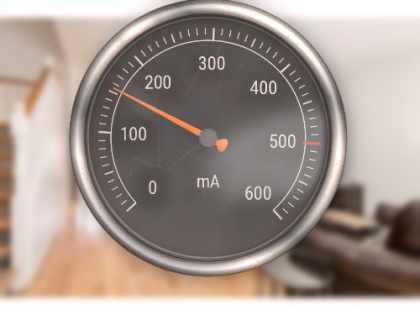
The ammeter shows 155mA
